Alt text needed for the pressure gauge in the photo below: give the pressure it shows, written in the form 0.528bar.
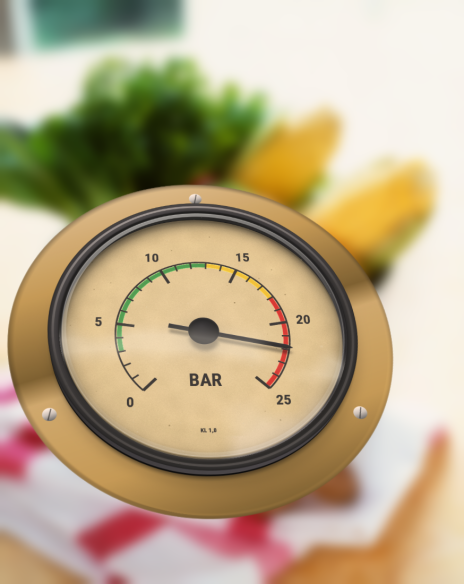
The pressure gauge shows 22bar
